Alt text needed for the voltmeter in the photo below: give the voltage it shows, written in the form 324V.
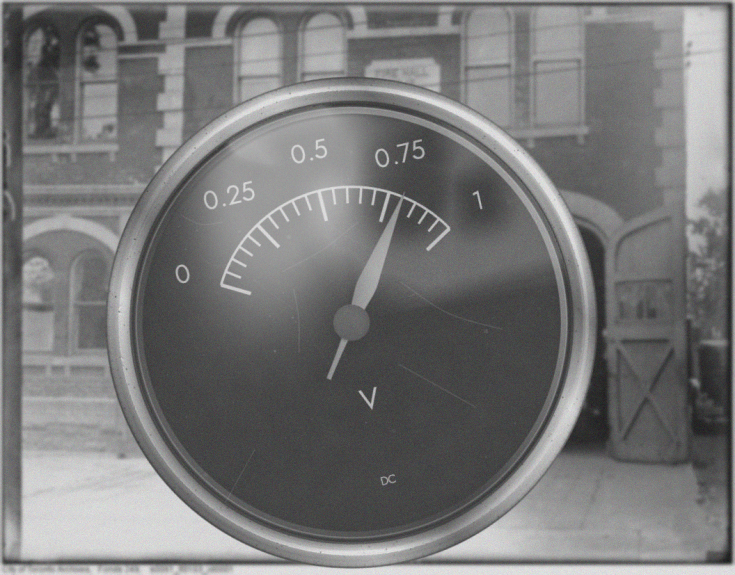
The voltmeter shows 0.8V
